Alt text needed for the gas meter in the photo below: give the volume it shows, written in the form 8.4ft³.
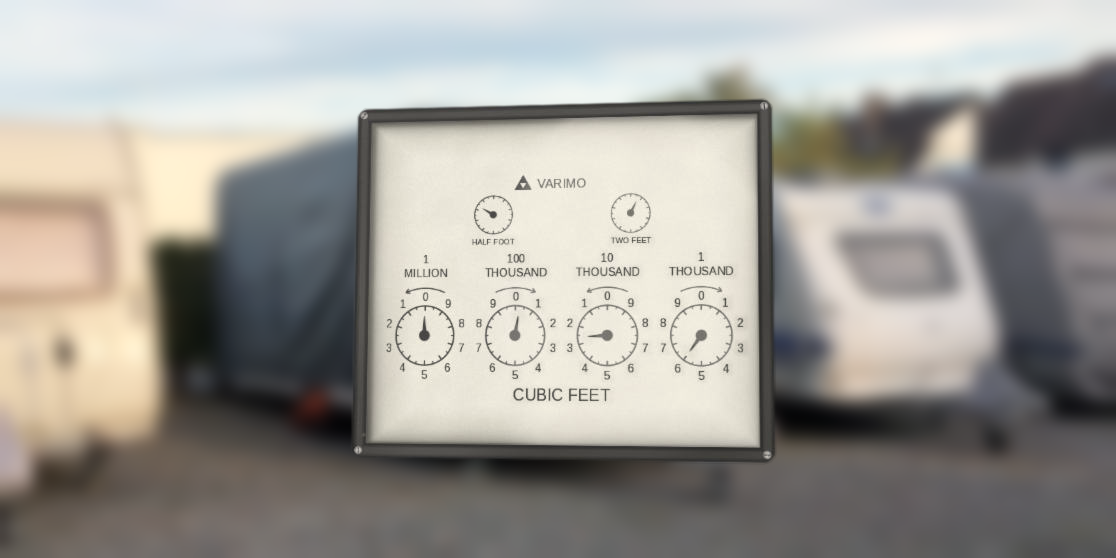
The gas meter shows 2600ft³
